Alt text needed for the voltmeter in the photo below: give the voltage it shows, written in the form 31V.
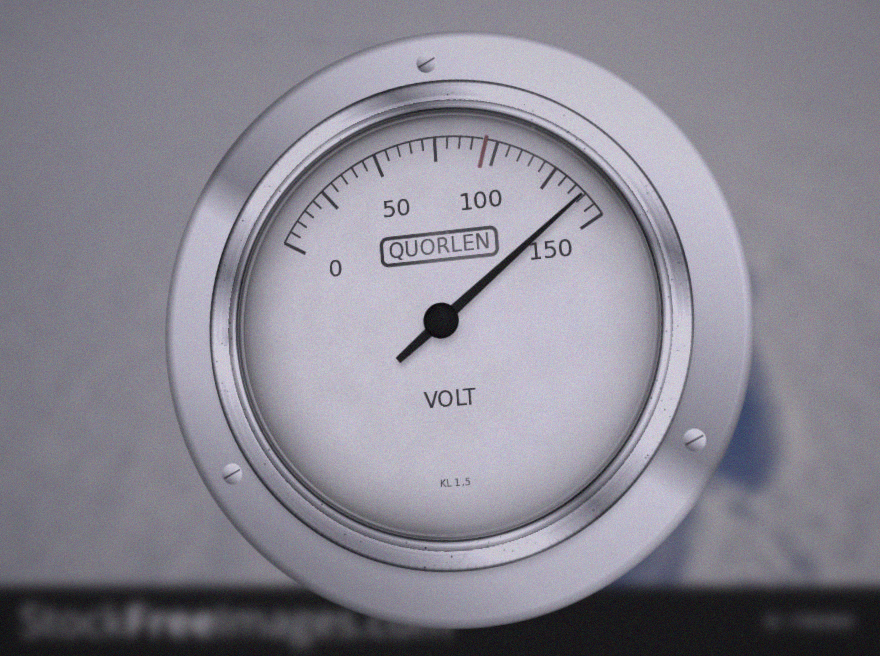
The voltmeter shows 140V
